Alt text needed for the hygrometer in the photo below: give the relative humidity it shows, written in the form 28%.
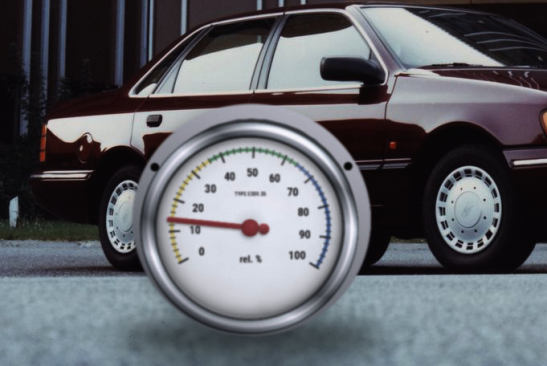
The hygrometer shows 14%
